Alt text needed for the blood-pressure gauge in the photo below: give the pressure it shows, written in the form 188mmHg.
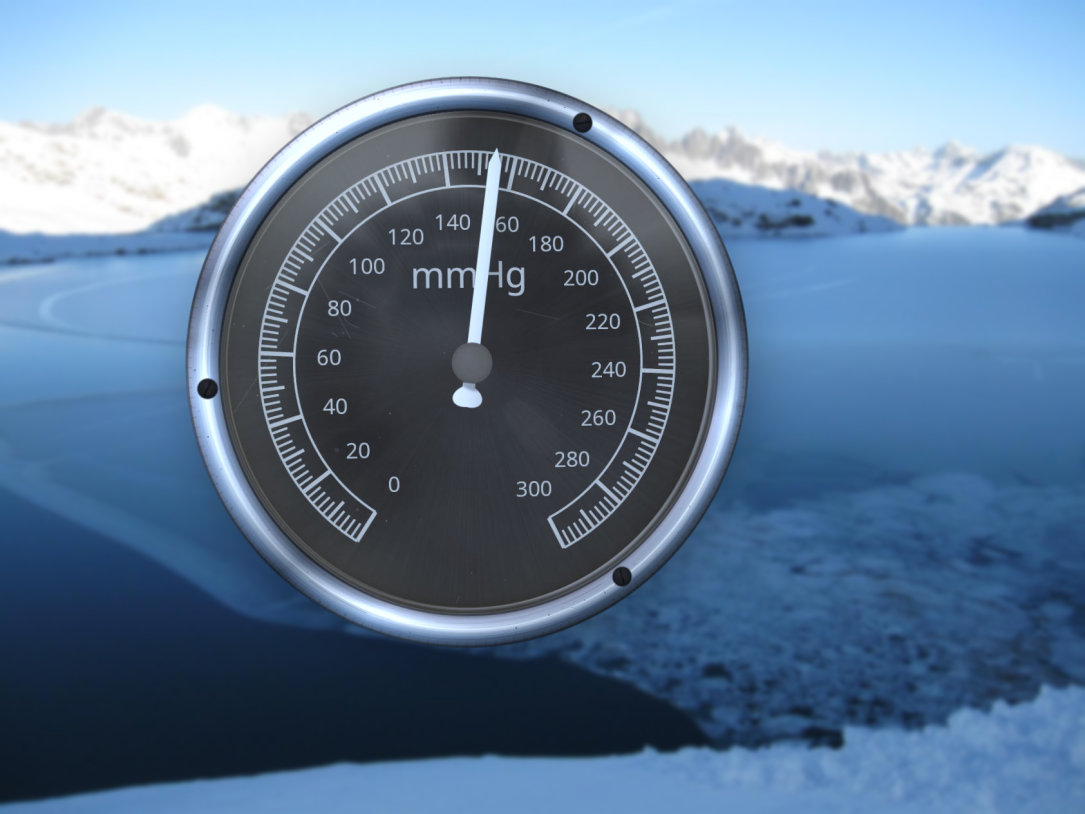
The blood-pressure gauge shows 154mmHg
